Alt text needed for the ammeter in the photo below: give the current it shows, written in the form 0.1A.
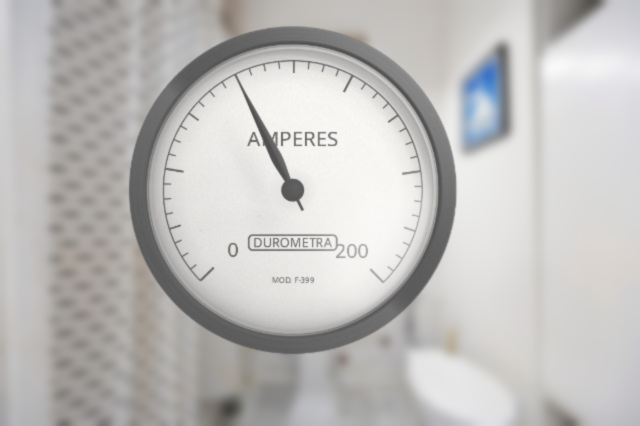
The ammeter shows 80A
